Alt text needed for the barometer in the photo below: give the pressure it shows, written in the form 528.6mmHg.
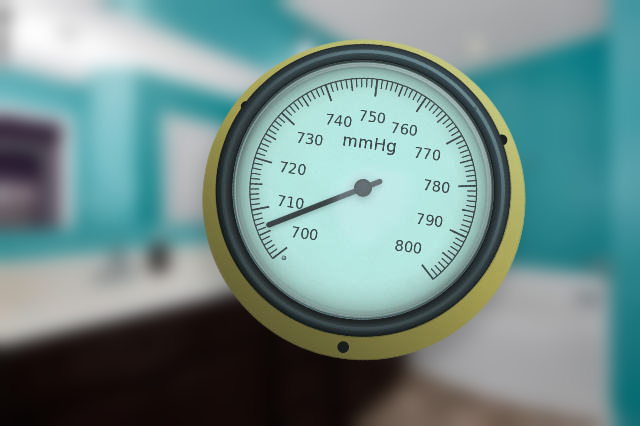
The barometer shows 706mmHg
